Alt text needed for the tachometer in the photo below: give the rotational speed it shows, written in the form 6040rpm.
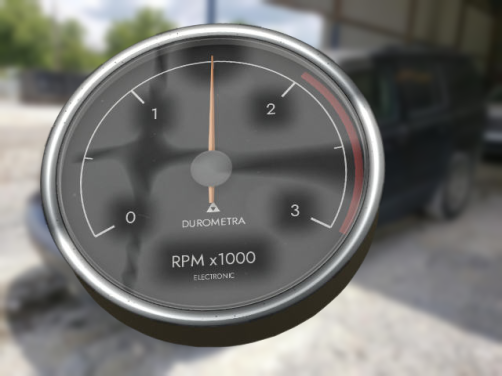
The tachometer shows 1500rpm
